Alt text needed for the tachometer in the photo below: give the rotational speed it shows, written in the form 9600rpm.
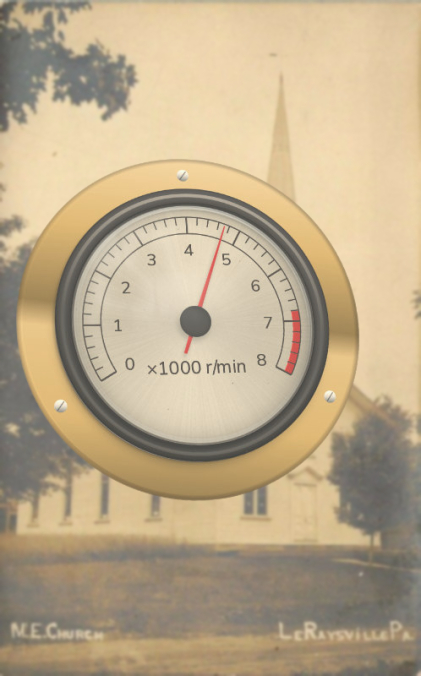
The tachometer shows 4700rpm
